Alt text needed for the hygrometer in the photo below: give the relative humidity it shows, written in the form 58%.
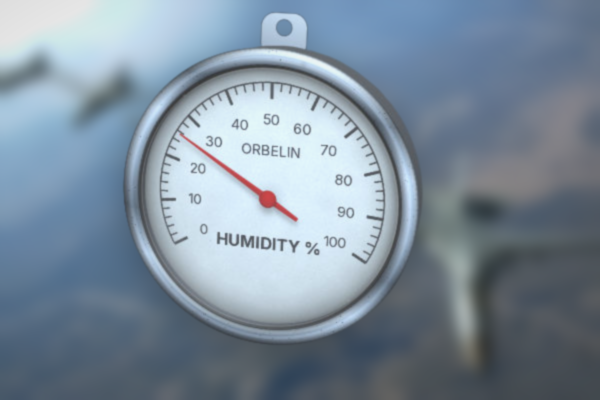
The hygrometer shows 26%
